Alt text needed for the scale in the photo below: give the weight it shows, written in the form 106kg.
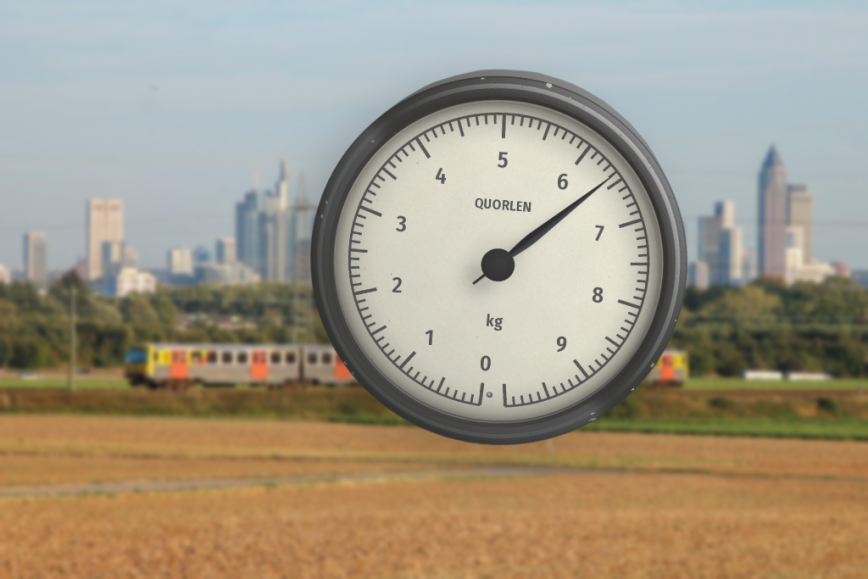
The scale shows 6.4kg
